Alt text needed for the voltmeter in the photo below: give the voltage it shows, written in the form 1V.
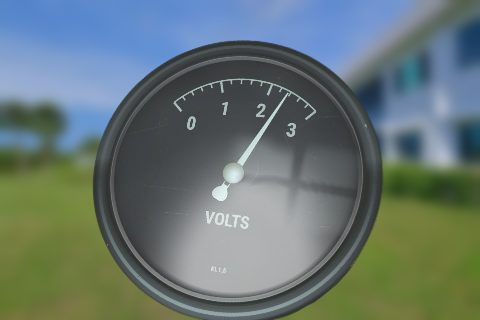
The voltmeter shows 2.4V
